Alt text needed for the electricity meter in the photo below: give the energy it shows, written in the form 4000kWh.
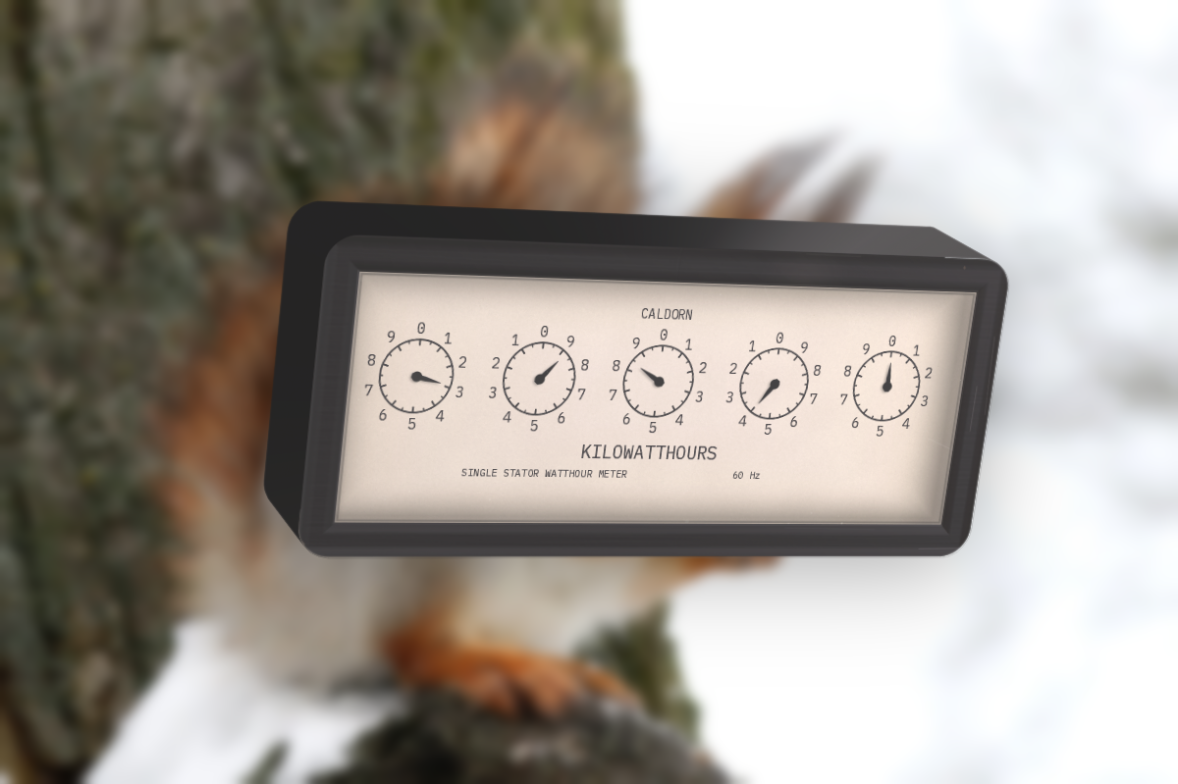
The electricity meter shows 28840kWh
